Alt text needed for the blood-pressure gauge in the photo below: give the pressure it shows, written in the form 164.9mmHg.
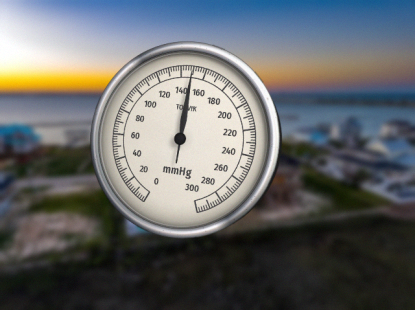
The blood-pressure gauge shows 150mmHg
